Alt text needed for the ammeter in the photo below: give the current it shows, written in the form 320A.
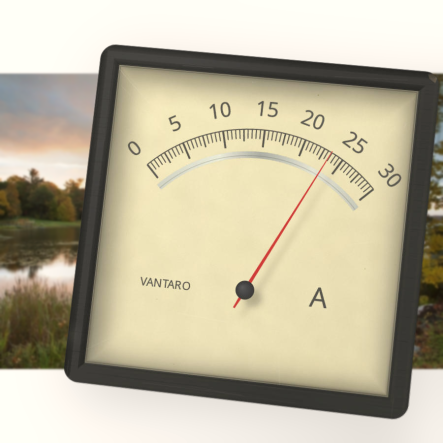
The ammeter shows 23.5A
